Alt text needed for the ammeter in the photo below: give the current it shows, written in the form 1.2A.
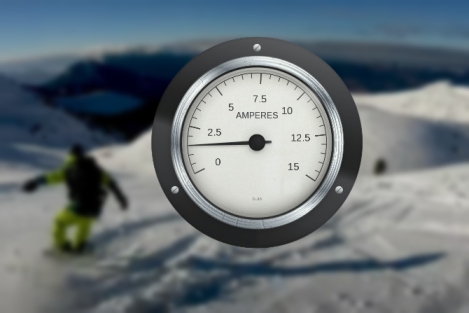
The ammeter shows 1.5A
